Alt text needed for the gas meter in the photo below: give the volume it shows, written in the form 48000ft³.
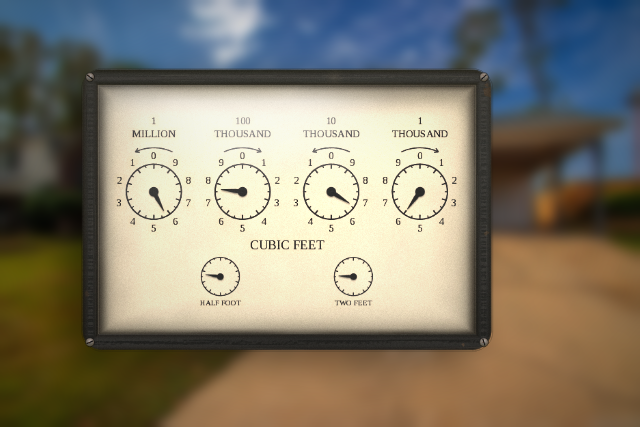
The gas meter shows 576600ft³
